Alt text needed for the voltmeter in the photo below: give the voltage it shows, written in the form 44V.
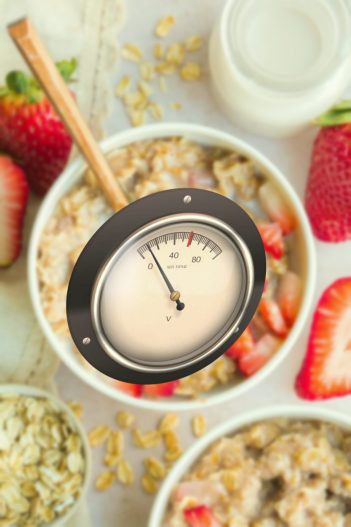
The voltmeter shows 10V
